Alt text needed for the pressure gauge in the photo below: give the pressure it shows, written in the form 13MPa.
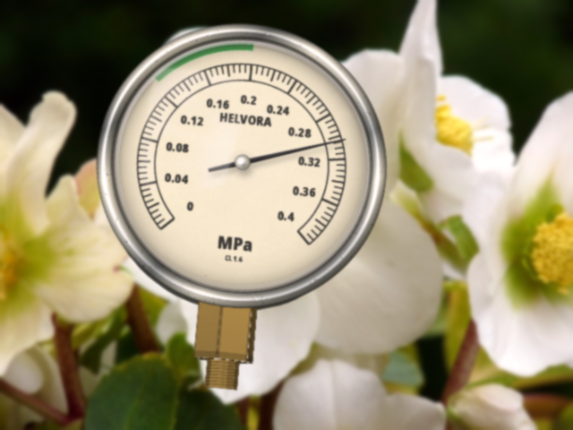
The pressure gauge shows 0.305MPa
